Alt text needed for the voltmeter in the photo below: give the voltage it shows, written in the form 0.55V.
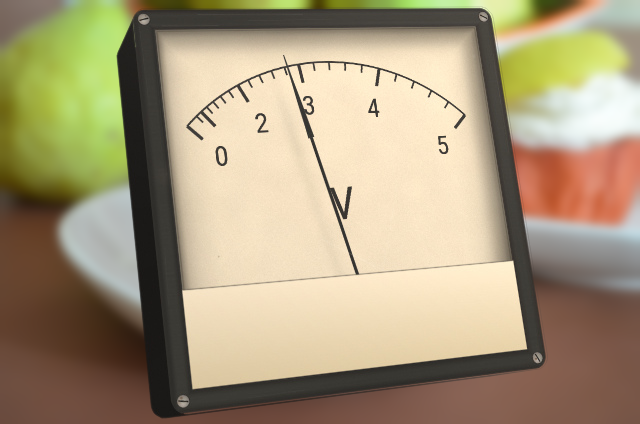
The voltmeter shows 2.8V
